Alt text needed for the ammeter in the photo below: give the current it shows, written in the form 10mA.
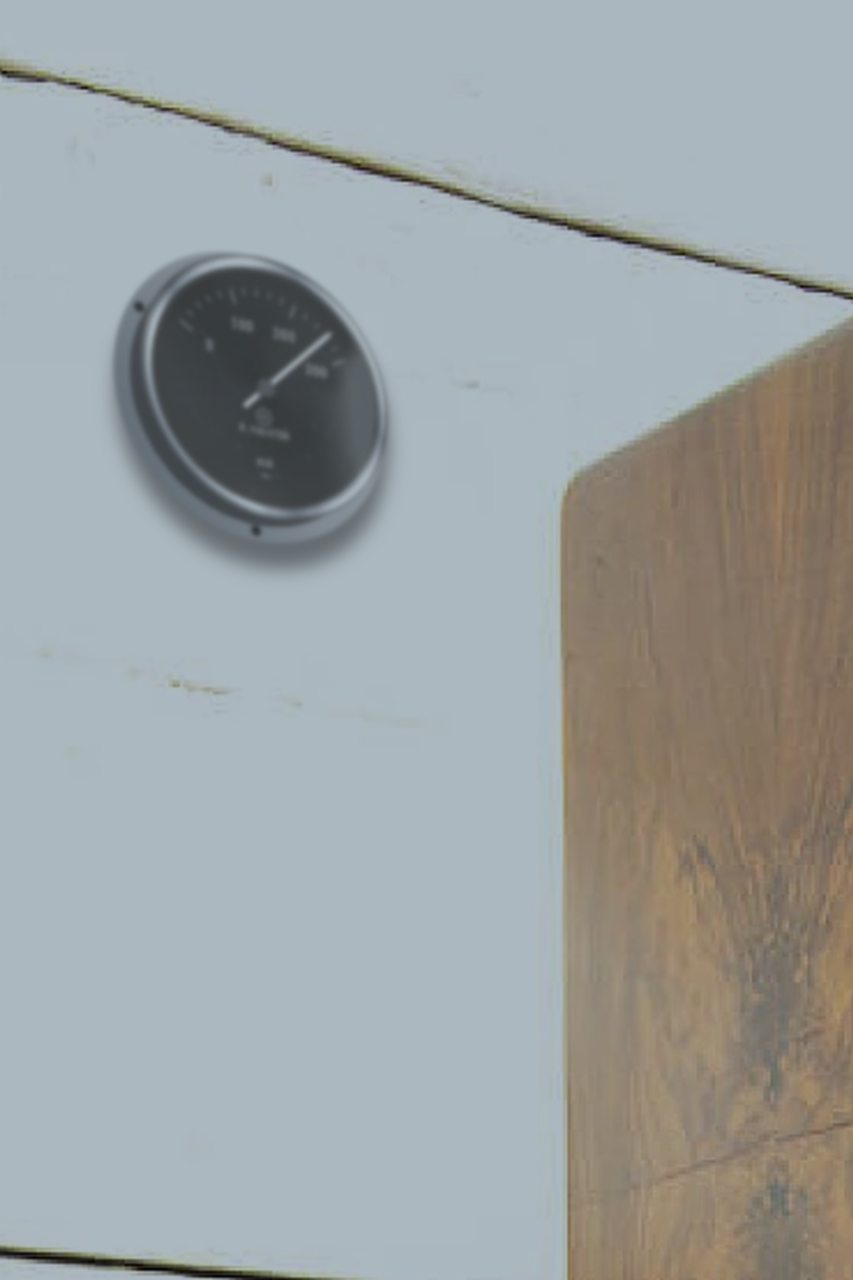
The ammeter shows 260mA
